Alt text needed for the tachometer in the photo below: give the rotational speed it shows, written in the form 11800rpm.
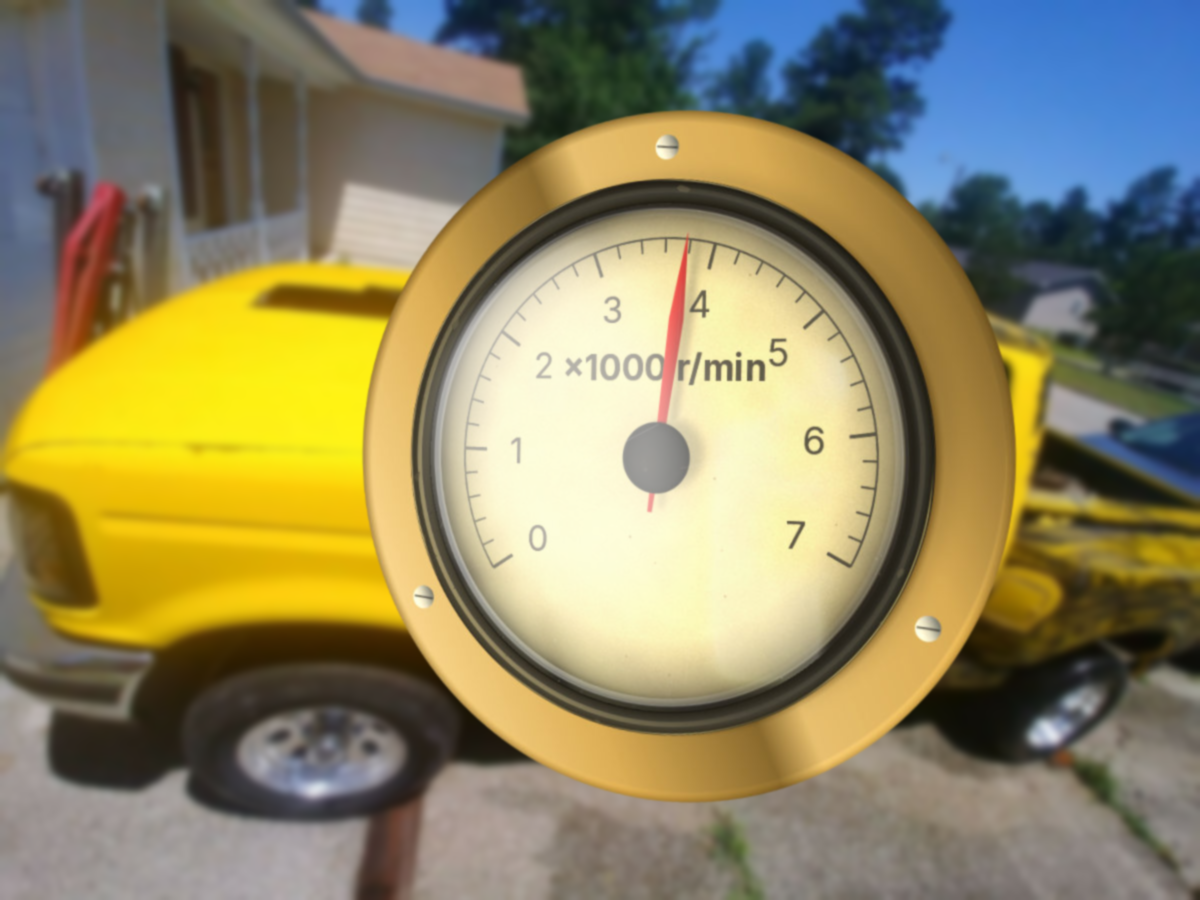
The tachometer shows 3800rpm
